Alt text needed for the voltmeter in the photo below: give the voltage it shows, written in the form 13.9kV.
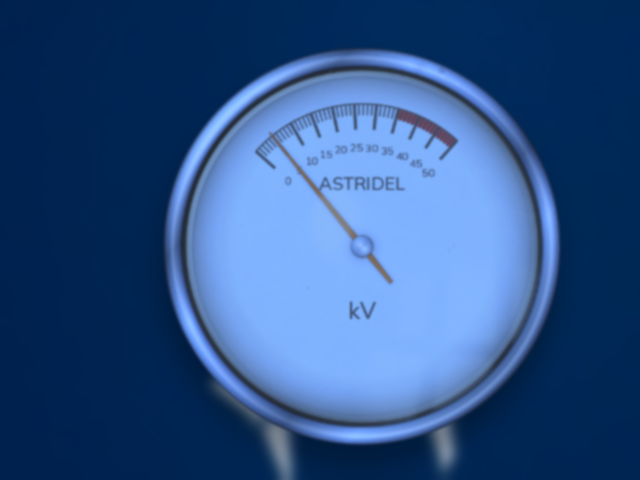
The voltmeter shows 5kV
